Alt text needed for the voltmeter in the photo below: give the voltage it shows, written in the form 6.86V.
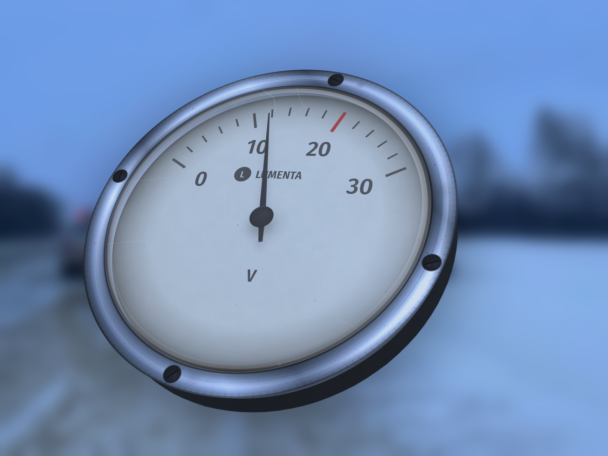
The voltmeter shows 12V
